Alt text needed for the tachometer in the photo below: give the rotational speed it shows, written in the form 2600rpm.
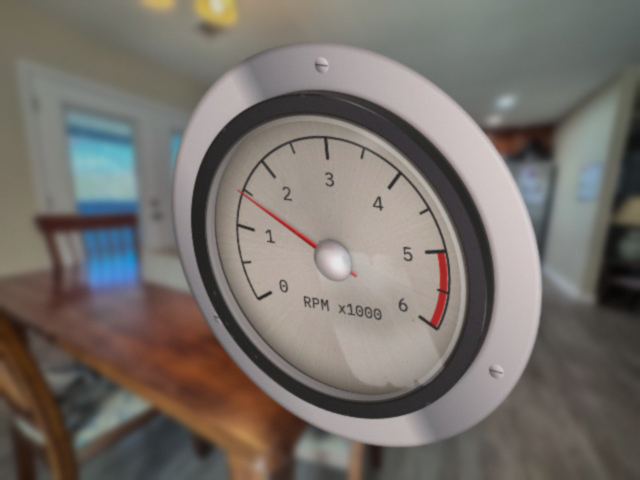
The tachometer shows 1500rpm
